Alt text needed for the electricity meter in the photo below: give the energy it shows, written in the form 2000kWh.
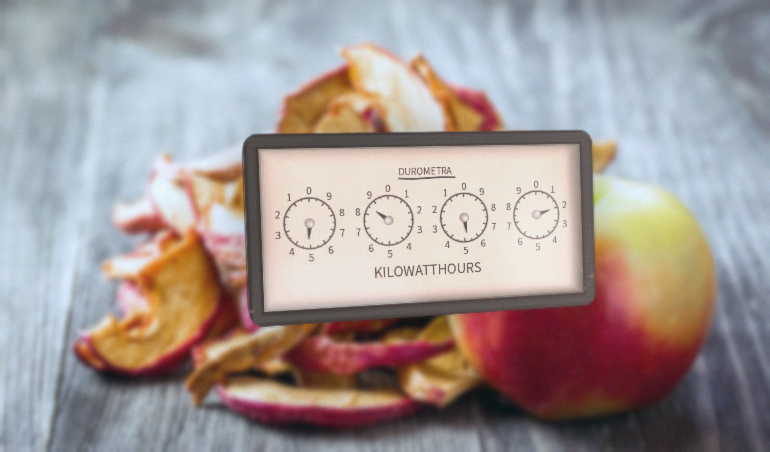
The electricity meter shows 4852kWh
